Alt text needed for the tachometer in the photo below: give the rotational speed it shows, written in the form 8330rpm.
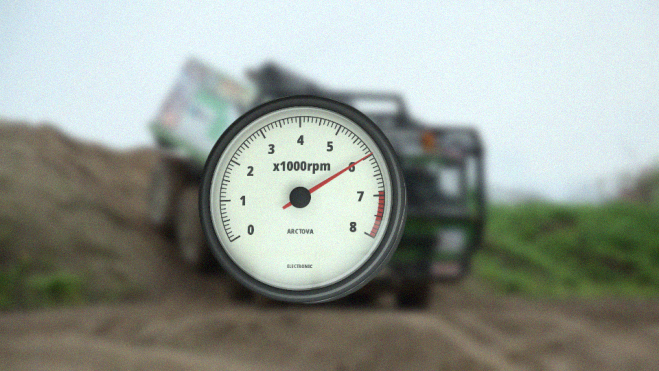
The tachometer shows 6000rpm
